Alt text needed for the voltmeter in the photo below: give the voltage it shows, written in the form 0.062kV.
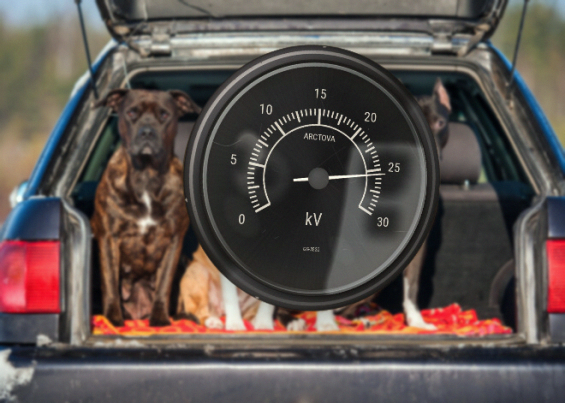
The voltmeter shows 25.5kV
